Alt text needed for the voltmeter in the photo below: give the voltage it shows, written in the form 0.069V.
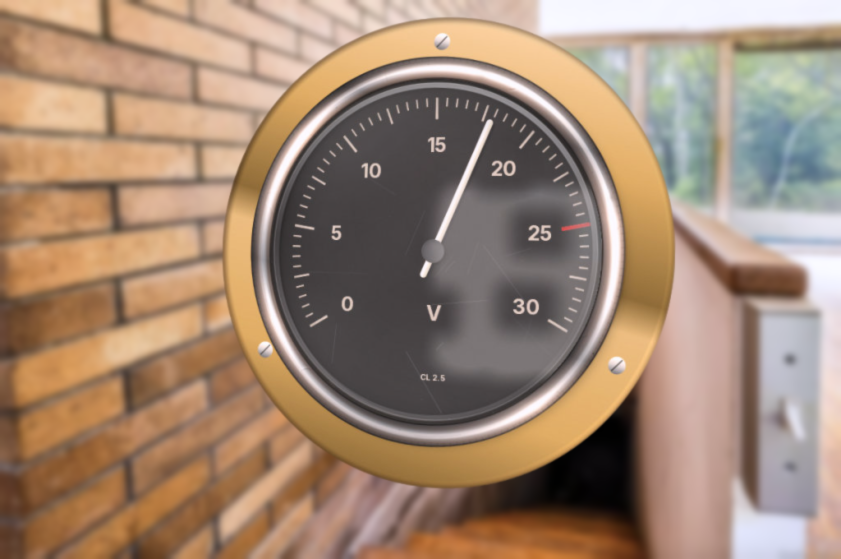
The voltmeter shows 18V
